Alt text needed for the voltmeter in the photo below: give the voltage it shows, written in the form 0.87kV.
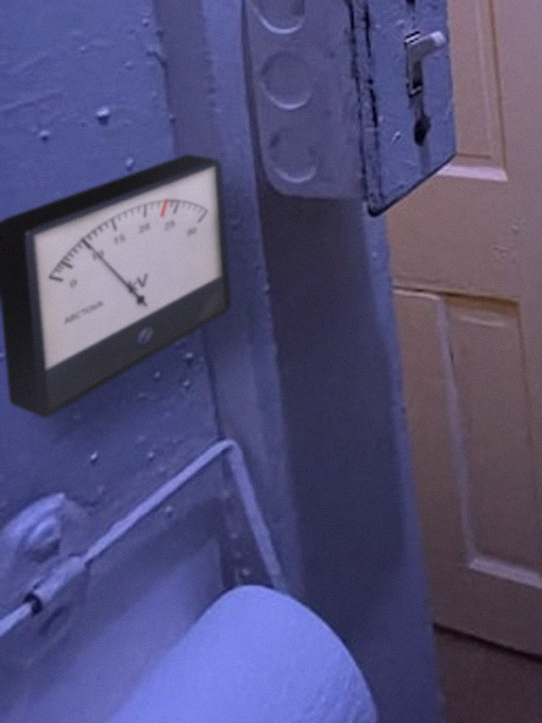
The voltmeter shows 10kV
